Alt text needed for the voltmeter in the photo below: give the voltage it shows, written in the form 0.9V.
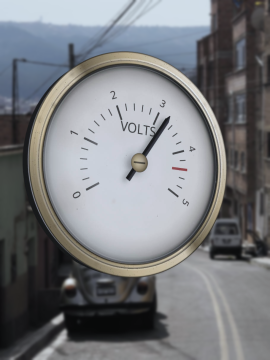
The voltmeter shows 3.2V
